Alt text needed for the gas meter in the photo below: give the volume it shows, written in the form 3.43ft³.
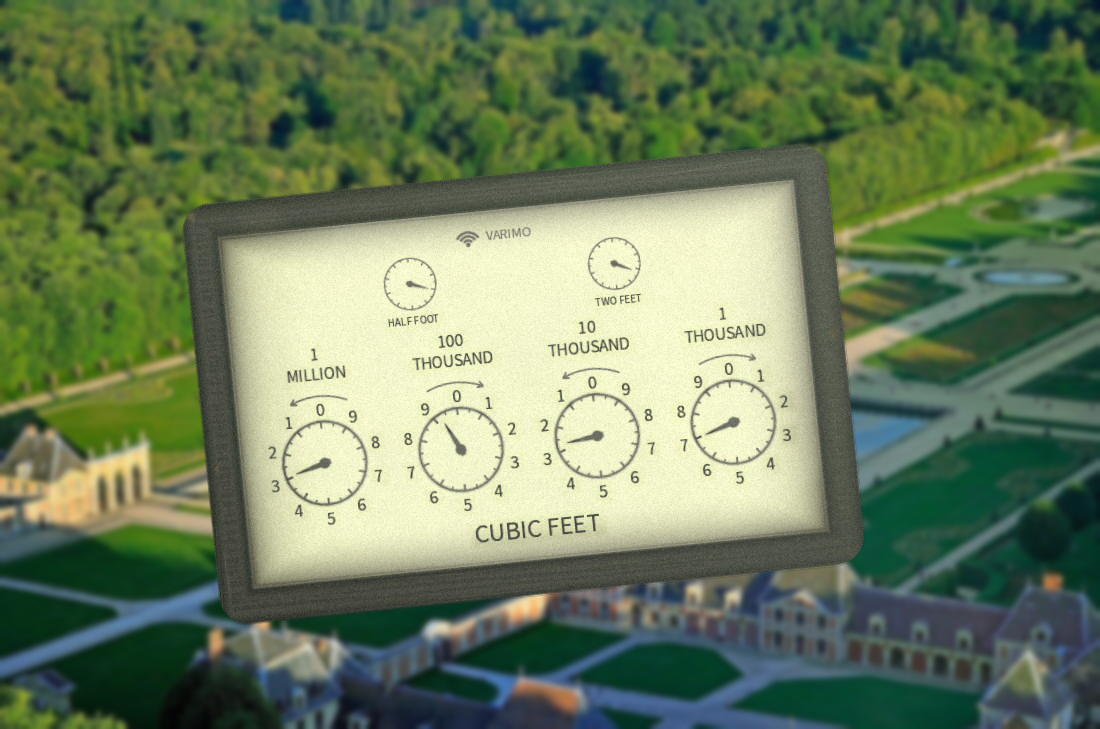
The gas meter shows 292700ft³
